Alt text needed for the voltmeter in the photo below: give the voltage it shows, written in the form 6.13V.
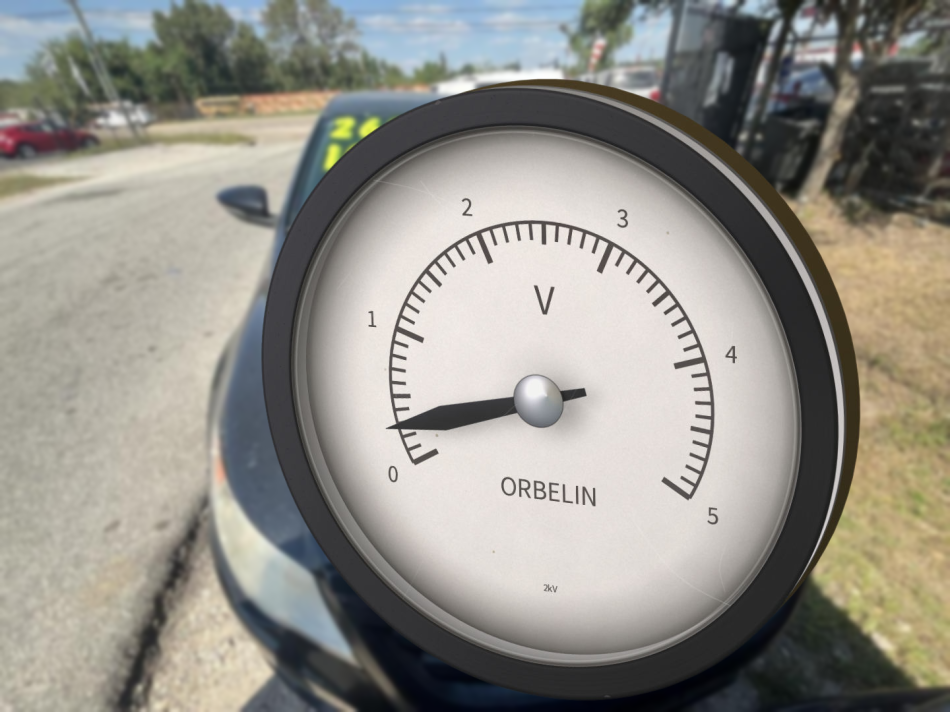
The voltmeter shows 0.3V
